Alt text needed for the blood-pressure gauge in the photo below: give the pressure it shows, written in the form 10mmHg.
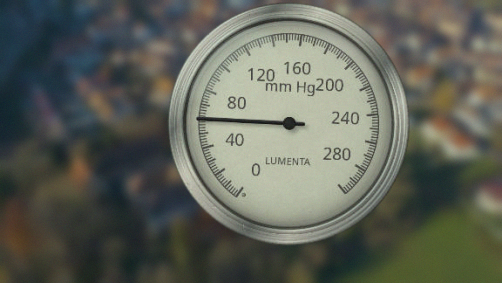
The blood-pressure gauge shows 60mmHg
